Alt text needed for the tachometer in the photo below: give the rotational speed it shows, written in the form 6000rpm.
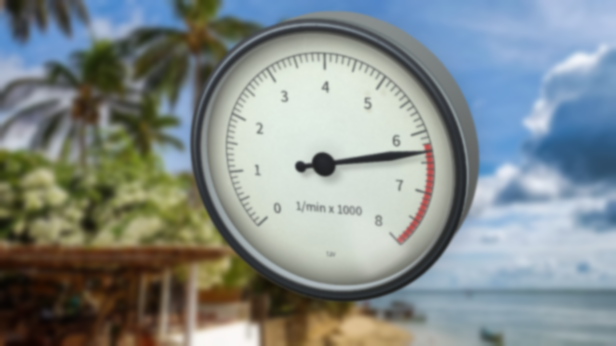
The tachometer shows 6300rpm
